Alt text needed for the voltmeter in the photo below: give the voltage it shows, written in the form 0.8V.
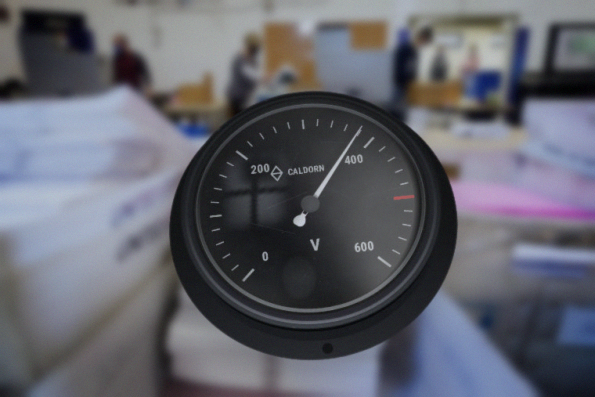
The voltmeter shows 380V
